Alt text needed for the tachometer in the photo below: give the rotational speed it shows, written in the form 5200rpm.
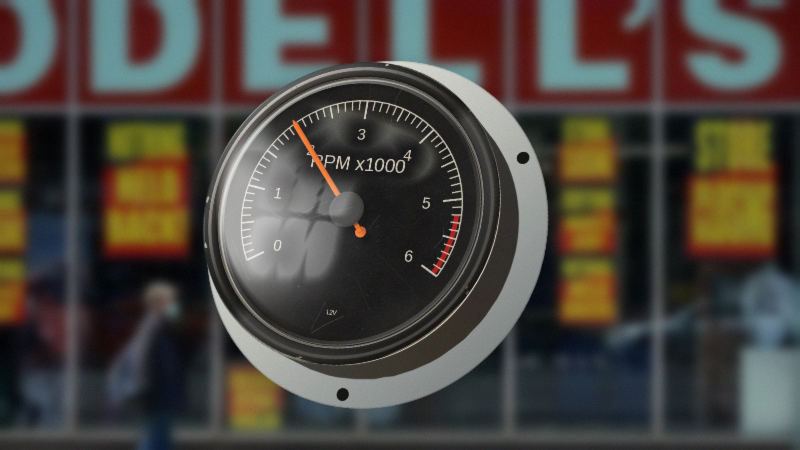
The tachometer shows 2000rpm
